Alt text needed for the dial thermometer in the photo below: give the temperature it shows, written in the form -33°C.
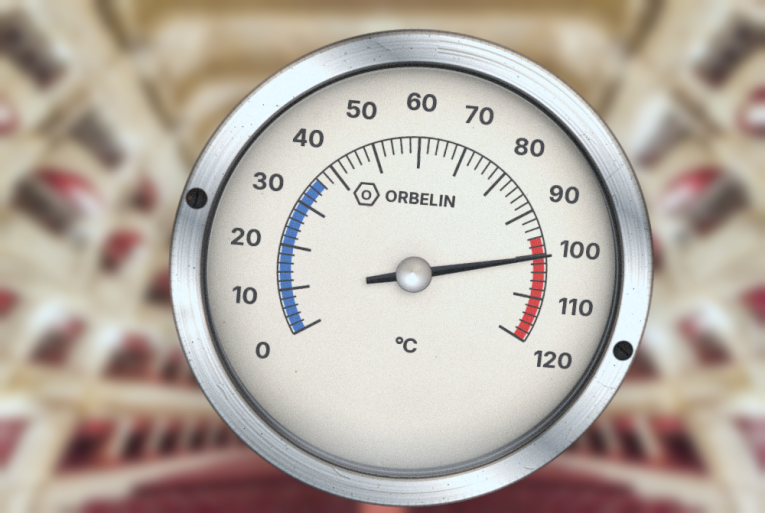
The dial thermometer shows 100°C
